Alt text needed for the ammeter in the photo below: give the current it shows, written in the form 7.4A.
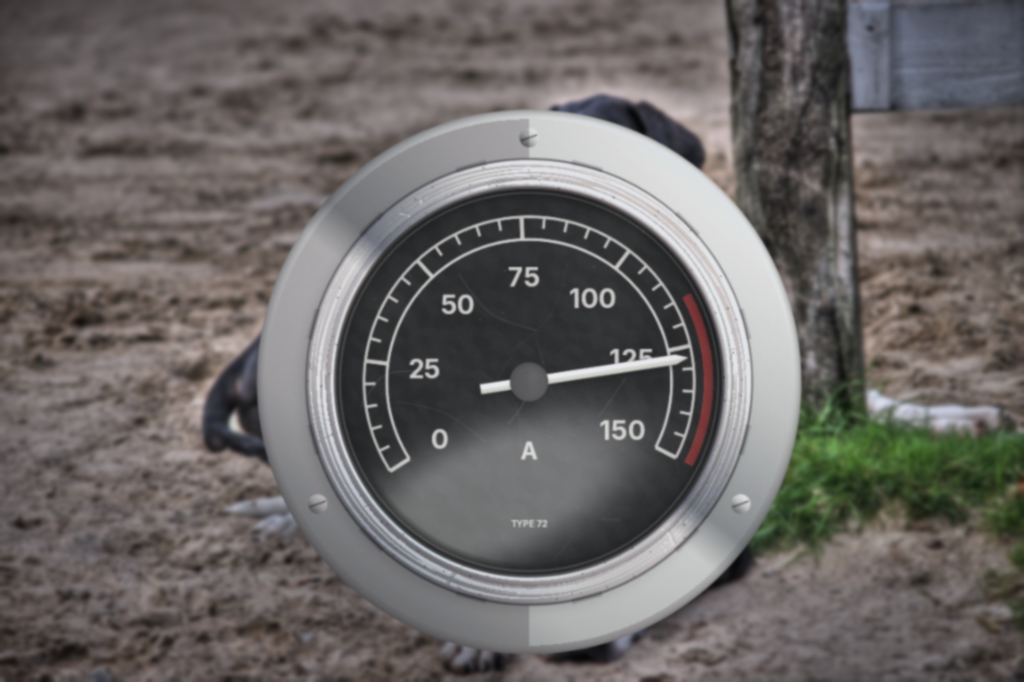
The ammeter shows 127.5A
